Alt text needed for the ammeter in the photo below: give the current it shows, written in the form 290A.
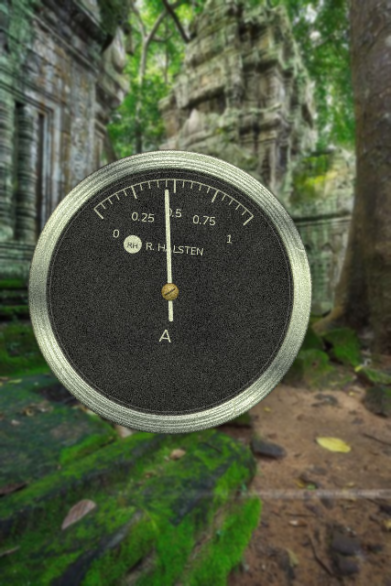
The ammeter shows 0.45A
